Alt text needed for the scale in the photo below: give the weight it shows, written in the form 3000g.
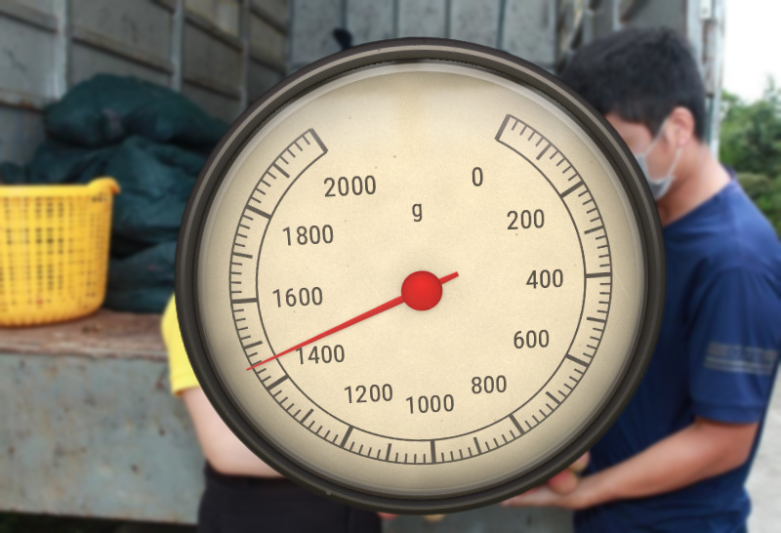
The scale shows 1460g
